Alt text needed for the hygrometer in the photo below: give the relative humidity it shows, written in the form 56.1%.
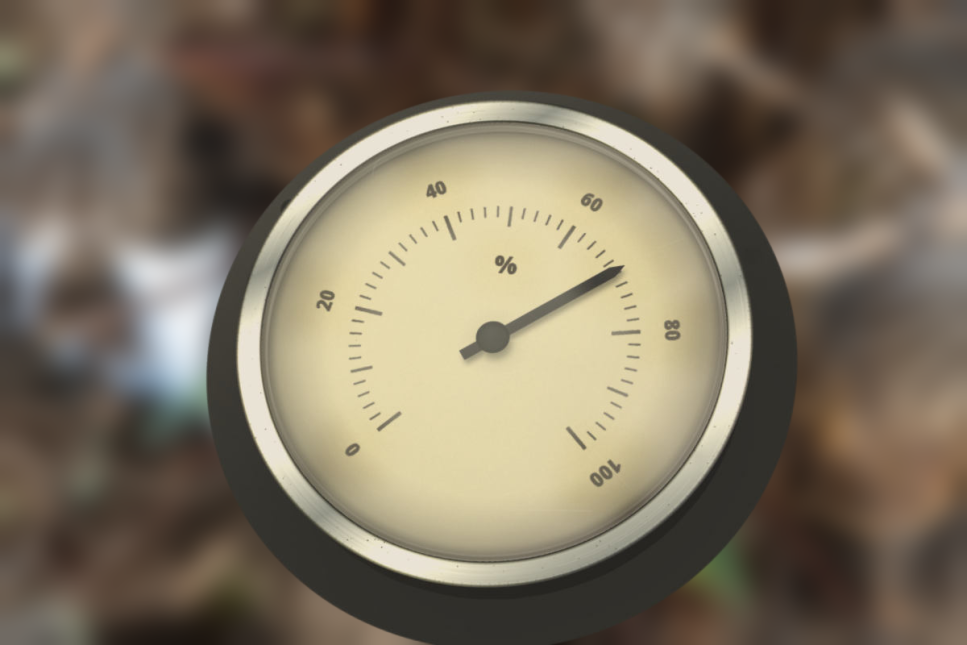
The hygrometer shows 70%
